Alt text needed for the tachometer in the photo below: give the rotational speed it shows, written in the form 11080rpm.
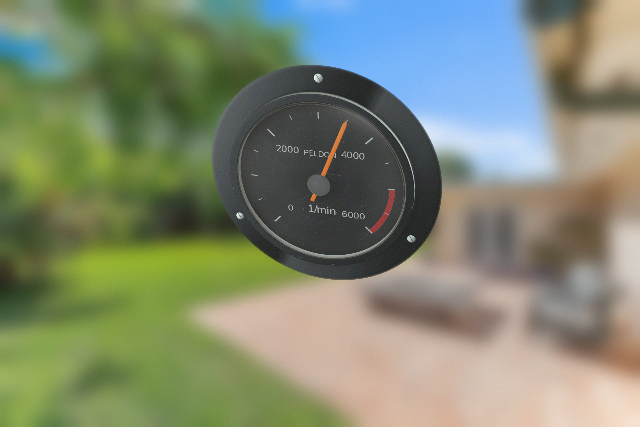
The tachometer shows 3500rpm
